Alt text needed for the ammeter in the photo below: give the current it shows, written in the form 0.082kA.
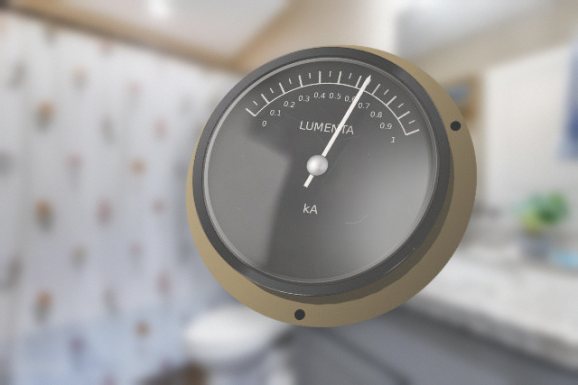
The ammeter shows 0.65kA
